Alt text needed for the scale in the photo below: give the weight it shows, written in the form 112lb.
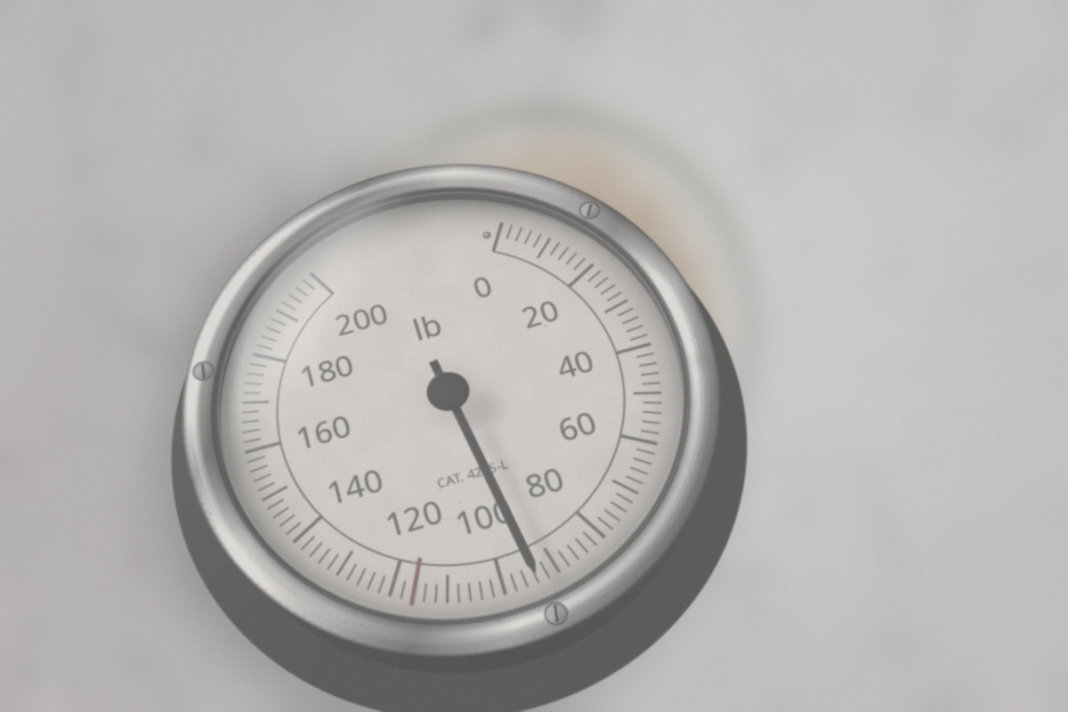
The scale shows 94lb
